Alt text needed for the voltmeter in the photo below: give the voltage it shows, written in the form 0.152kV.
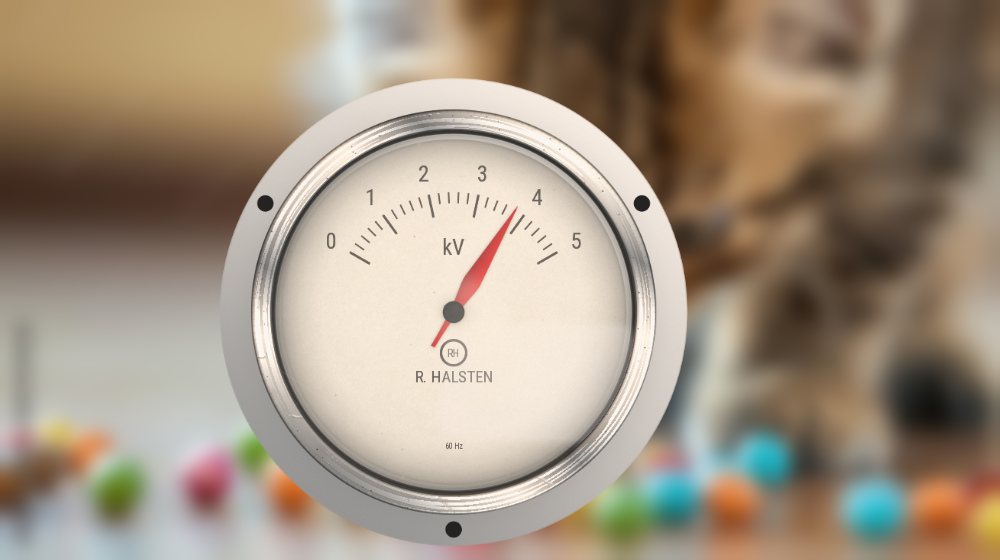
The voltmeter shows 3.8kV
